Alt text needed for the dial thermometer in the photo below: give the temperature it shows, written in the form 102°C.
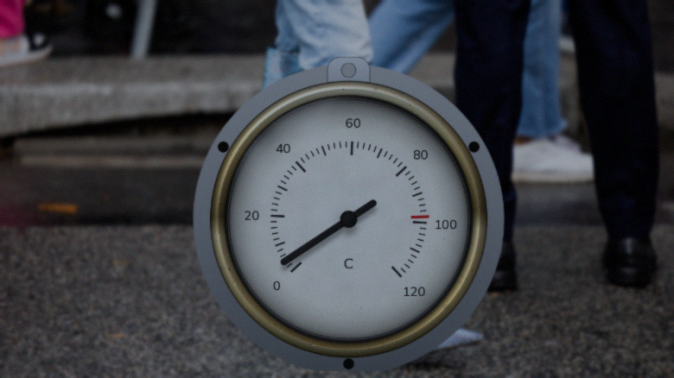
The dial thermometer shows 4°C
